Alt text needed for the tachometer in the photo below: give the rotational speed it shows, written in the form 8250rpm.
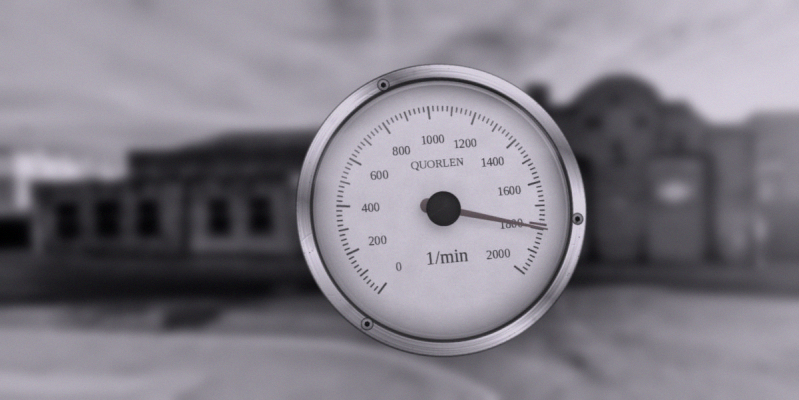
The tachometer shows 1800rpm
